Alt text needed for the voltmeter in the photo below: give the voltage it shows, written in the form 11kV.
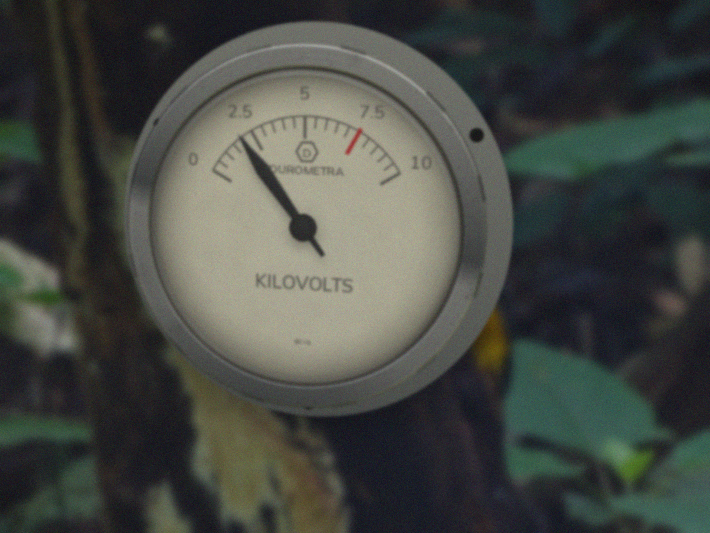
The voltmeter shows 2kV
